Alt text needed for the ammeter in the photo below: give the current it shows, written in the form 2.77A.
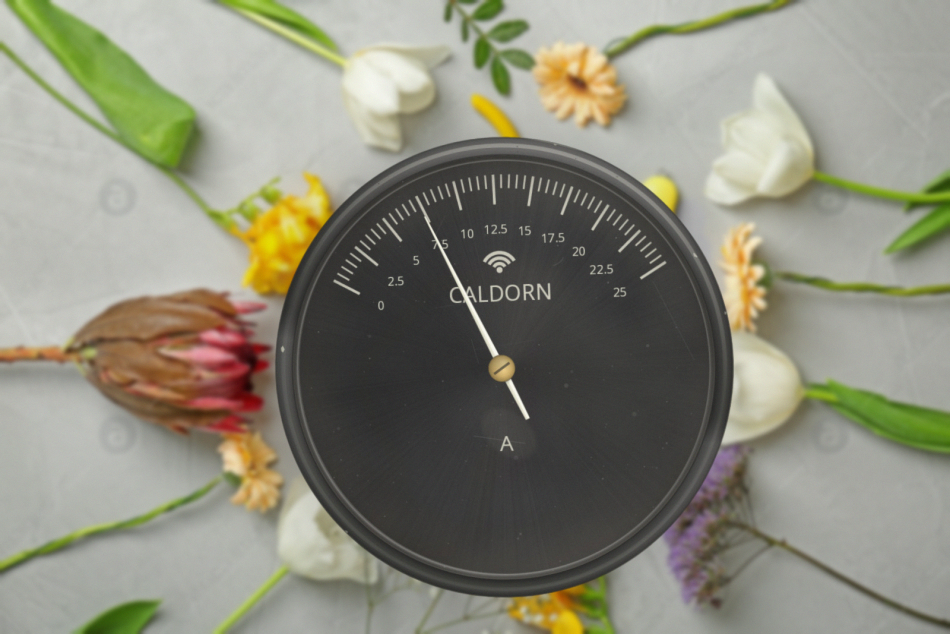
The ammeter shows 7.5A
